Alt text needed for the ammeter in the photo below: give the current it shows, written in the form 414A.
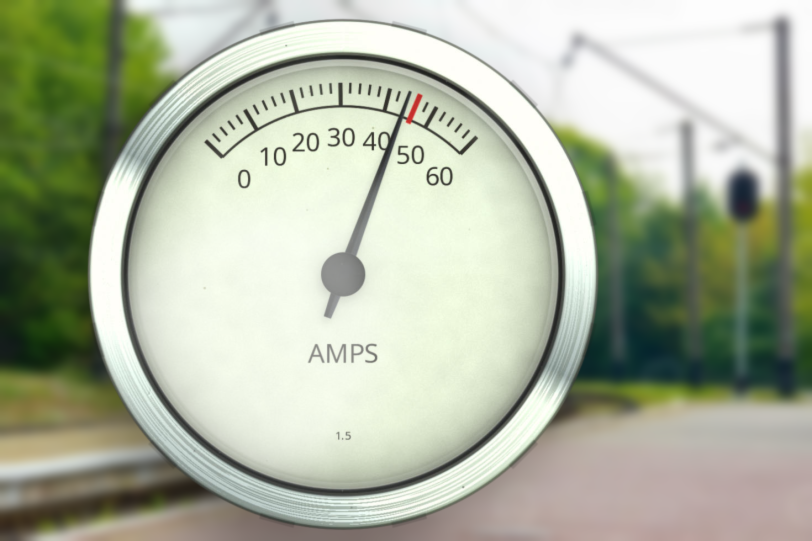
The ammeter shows 44A
